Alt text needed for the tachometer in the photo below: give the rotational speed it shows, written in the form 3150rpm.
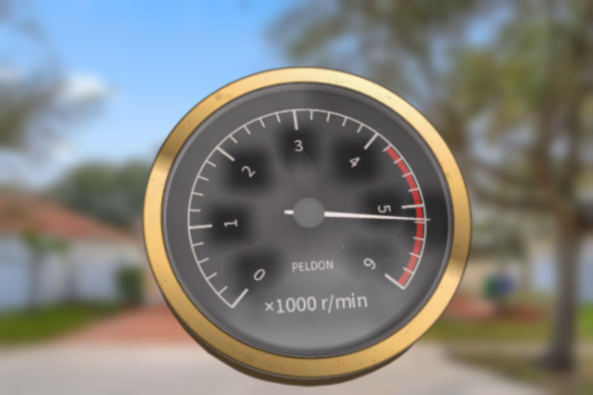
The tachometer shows 5200rpm
